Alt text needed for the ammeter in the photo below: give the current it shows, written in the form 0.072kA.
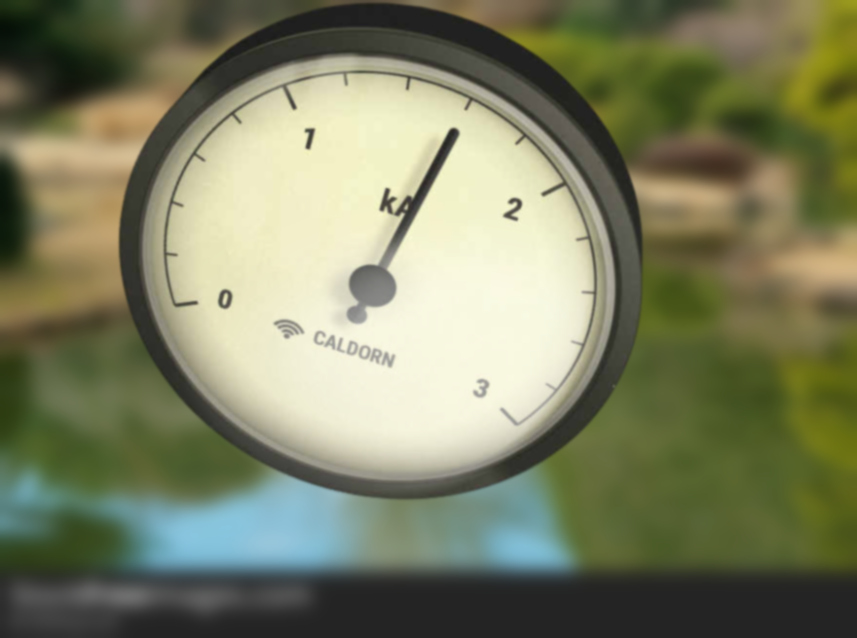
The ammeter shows 1.6kA
